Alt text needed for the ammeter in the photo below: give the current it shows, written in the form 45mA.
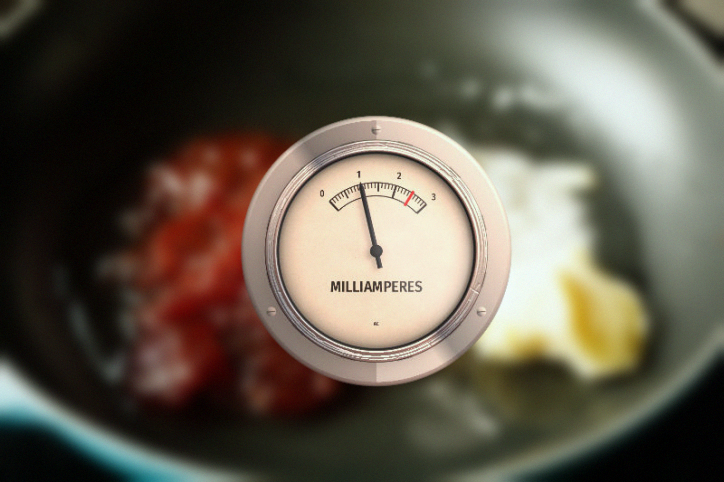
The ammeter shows 1mA
